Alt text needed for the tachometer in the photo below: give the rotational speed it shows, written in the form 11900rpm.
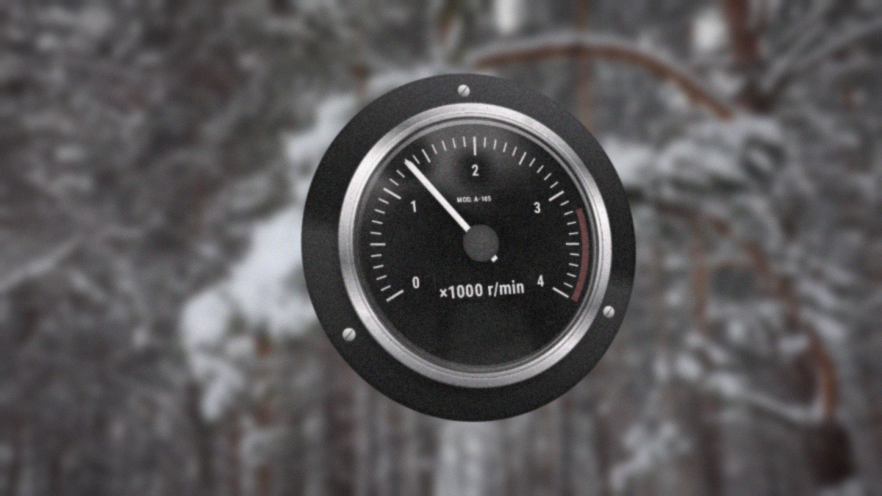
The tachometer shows 1300rpm
